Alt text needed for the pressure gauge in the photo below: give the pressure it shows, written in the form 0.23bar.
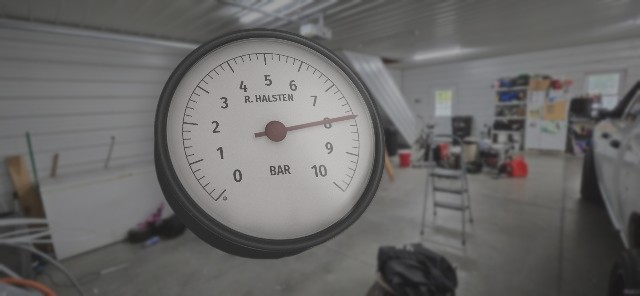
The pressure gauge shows 8bar
